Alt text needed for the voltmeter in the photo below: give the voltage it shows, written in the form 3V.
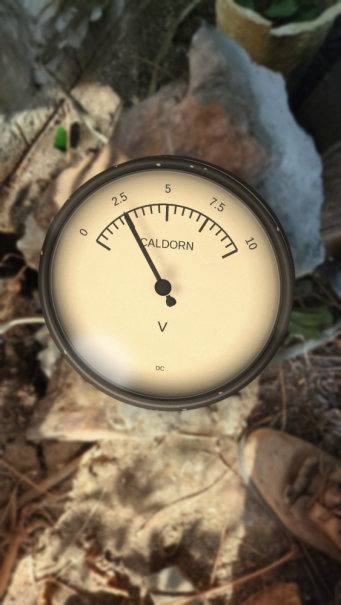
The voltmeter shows 2.5V
